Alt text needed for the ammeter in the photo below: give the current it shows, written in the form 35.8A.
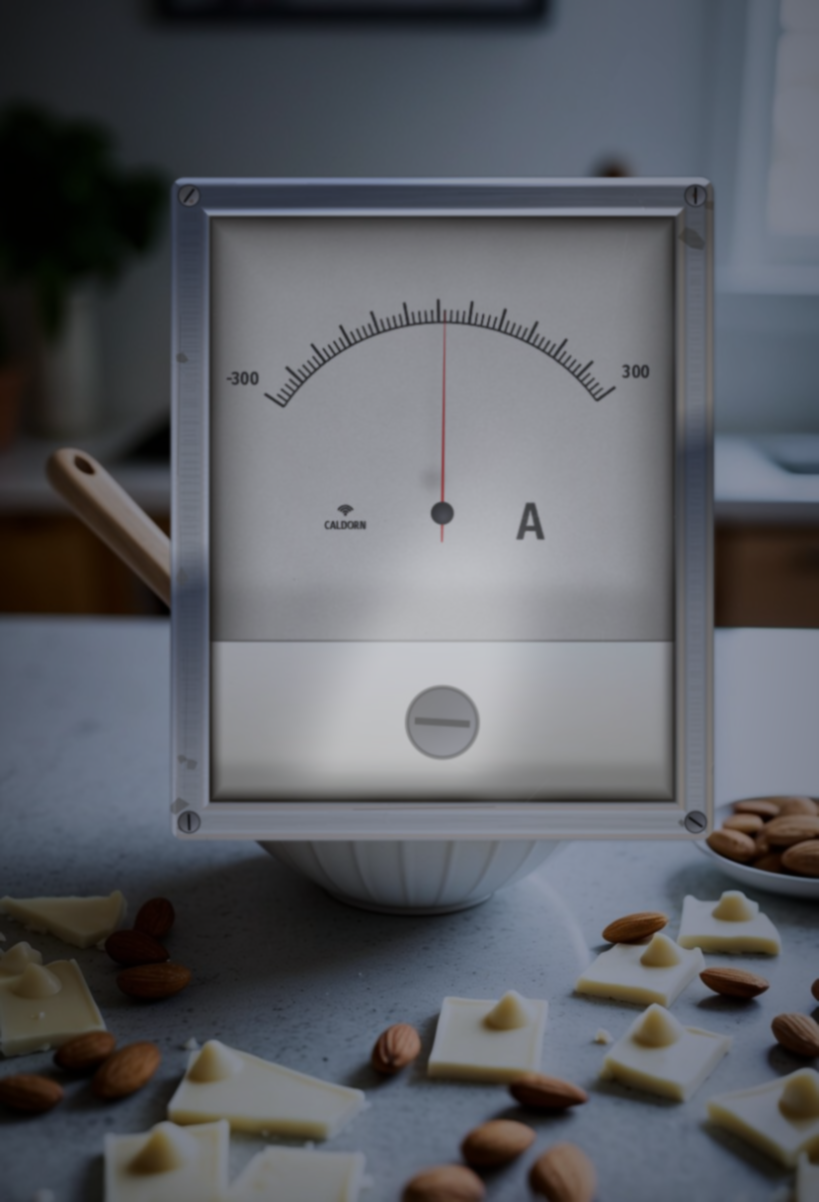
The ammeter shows 10A
